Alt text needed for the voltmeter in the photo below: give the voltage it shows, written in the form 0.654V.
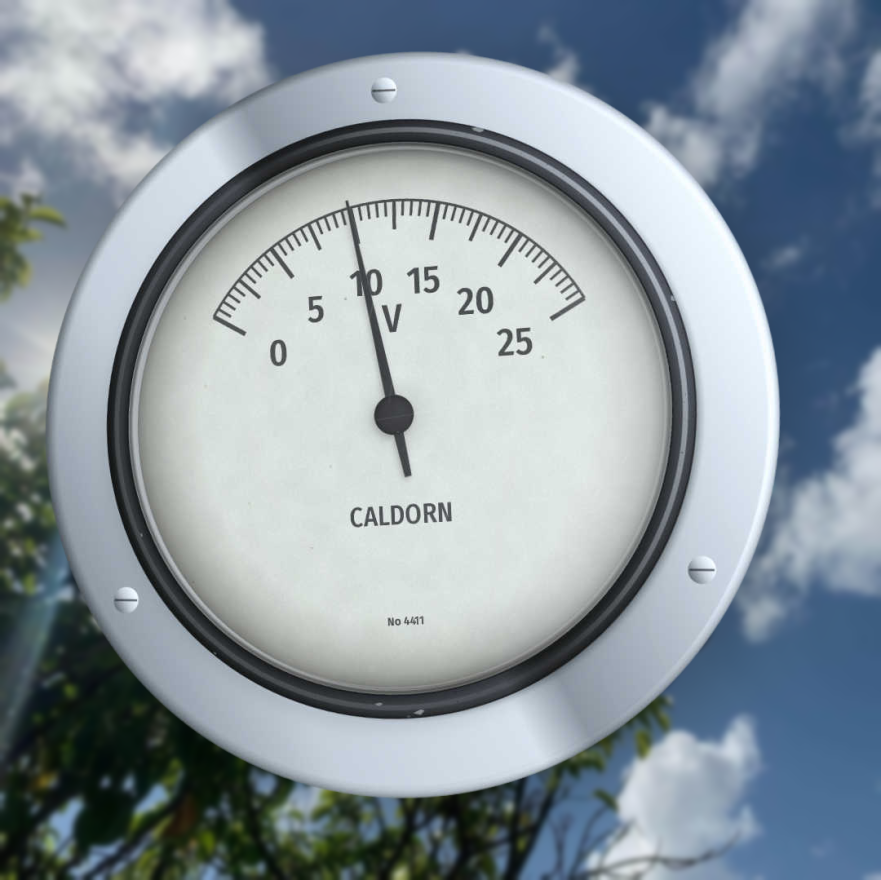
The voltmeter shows 10V
